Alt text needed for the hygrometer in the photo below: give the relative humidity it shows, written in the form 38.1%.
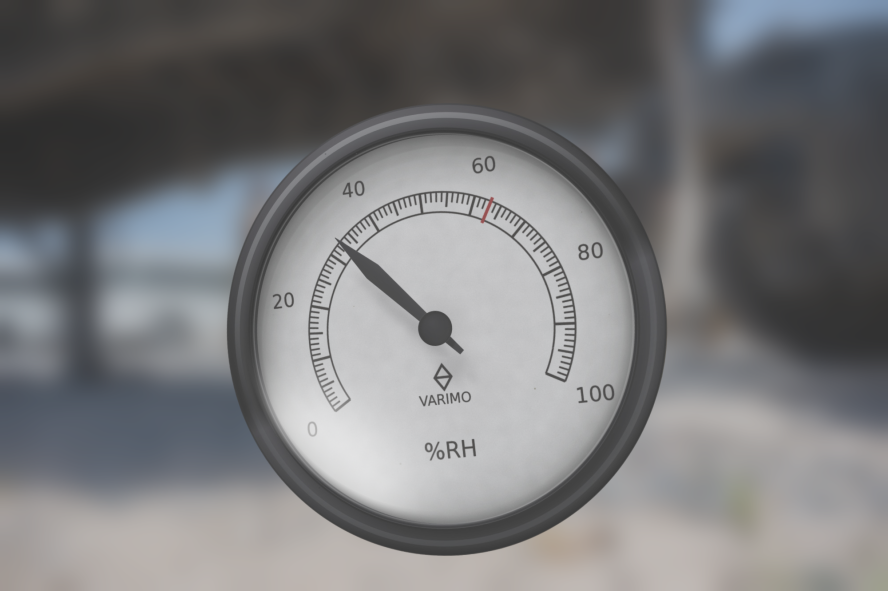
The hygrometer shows 33%
